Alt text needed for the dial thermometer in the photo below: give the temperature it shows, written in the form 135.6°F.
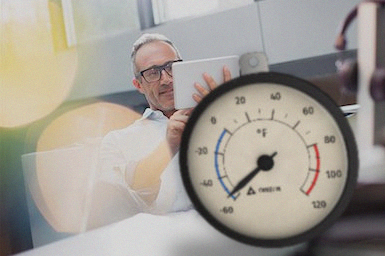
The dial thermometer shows -55°F
